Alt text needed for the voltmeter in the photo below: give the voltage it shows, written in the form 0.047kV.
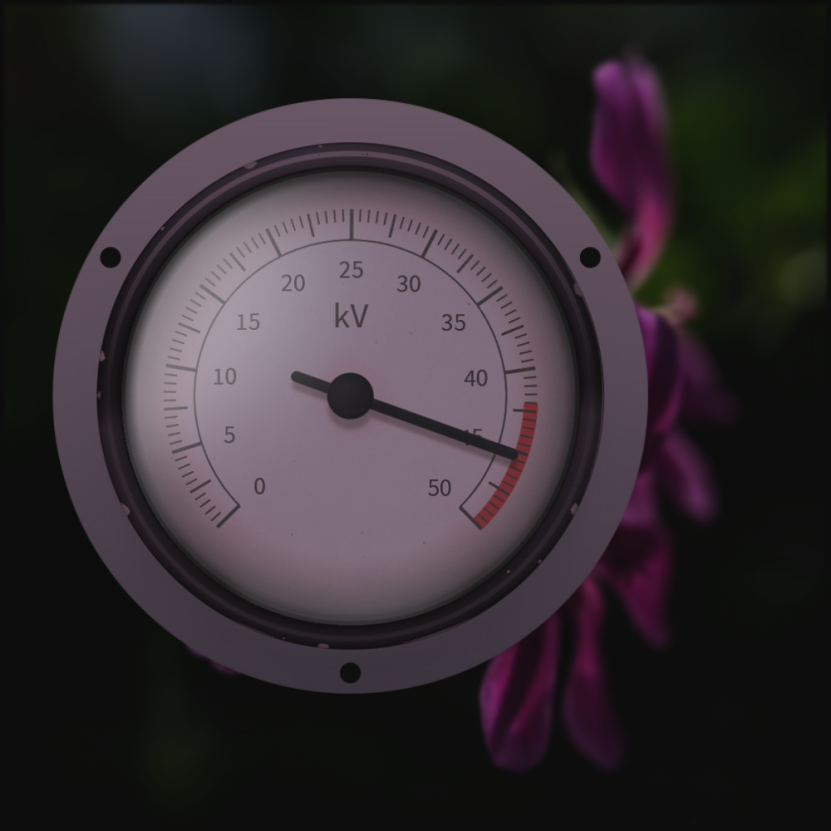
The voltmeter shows 45.25kV
